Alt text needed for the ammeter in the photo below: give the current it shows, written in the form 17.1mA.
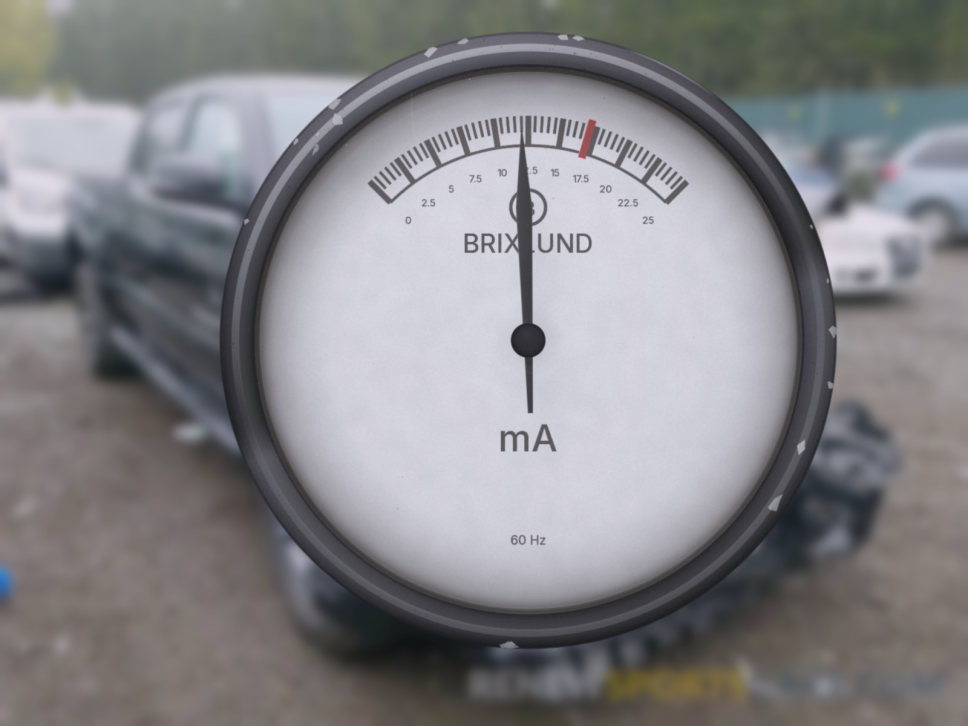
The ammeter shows 12mA
